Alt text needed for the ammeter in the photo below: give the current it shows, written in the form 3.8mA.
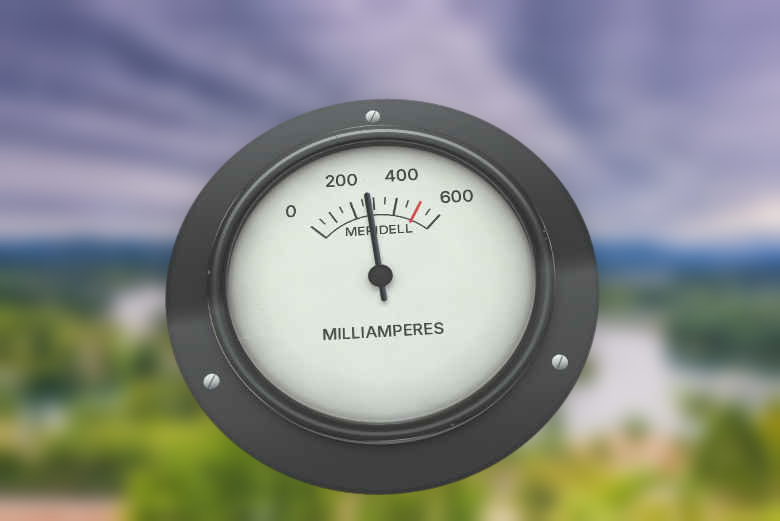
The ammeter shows 275mA
